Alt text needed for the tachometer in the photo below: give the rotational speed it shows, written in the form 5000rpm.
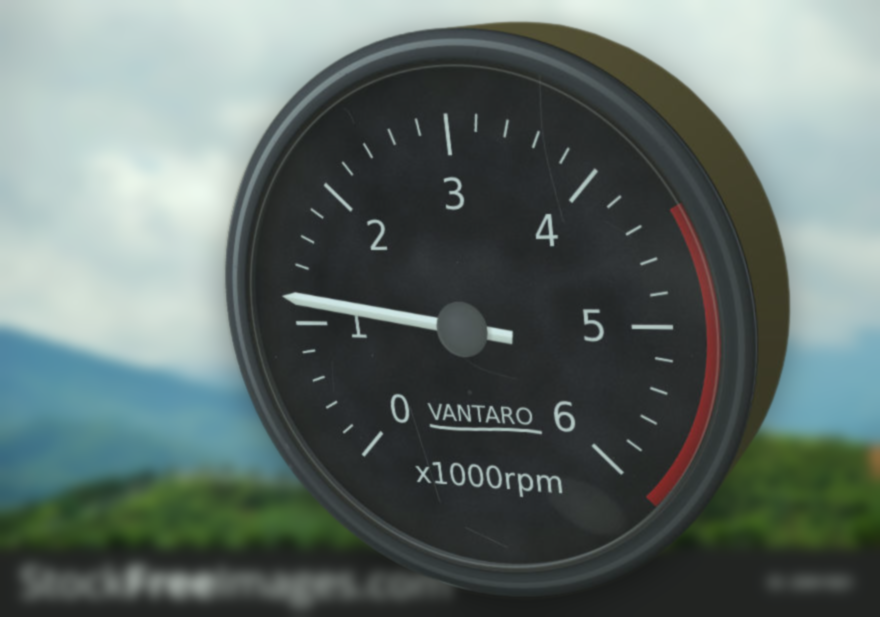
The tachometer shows 1200rpm
